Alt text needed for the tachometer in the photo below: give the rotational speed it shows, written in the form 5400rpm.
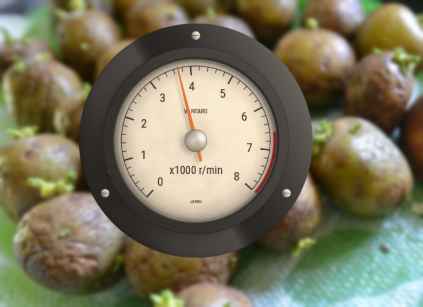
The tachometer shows 3700rpm
